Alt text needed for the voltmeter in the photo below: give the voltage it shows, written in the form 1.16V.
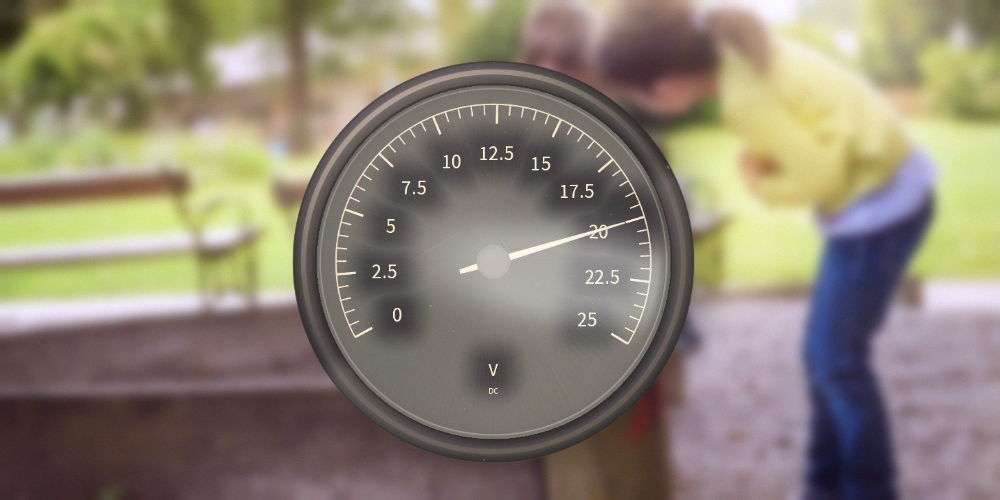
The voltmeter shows 20V
